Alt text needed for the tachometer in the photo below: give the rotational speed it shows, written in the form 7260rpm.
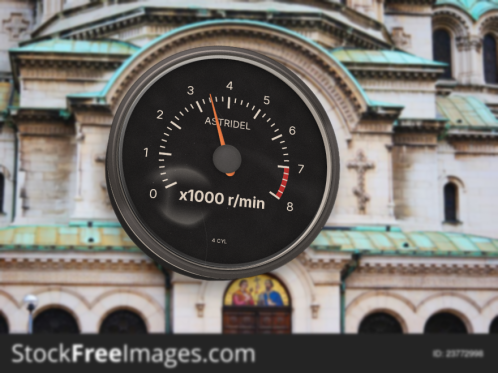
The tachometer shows 3400rpm
